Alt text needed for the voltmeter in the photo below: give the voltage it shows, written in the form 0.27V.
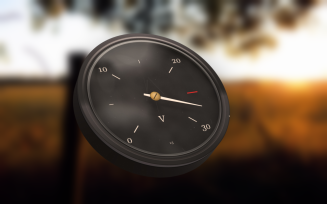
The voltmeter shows 27.5V
